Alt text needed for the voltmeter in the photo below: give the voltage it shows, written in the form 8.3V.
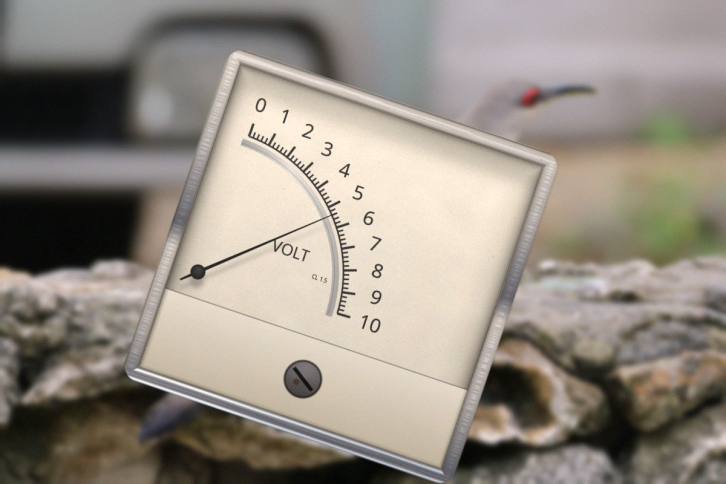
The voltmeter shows 5.4V
